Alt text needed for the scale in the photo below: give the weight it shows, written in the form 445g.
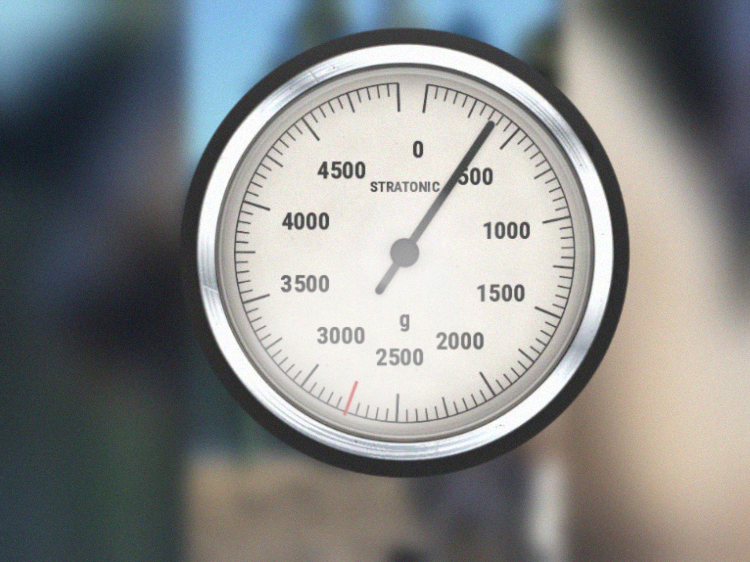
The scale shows 375g
